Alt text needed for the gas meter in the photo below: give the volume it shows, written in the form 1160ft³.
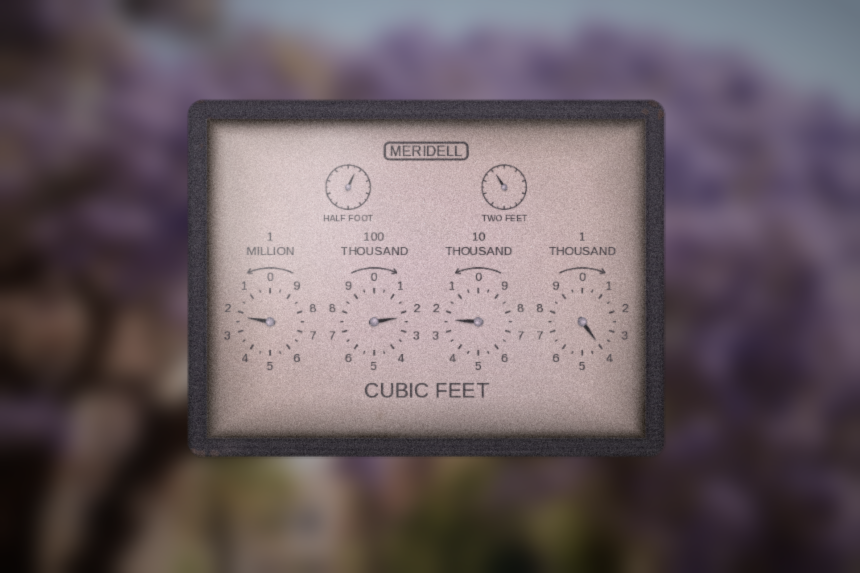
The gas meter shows 222400ft³
